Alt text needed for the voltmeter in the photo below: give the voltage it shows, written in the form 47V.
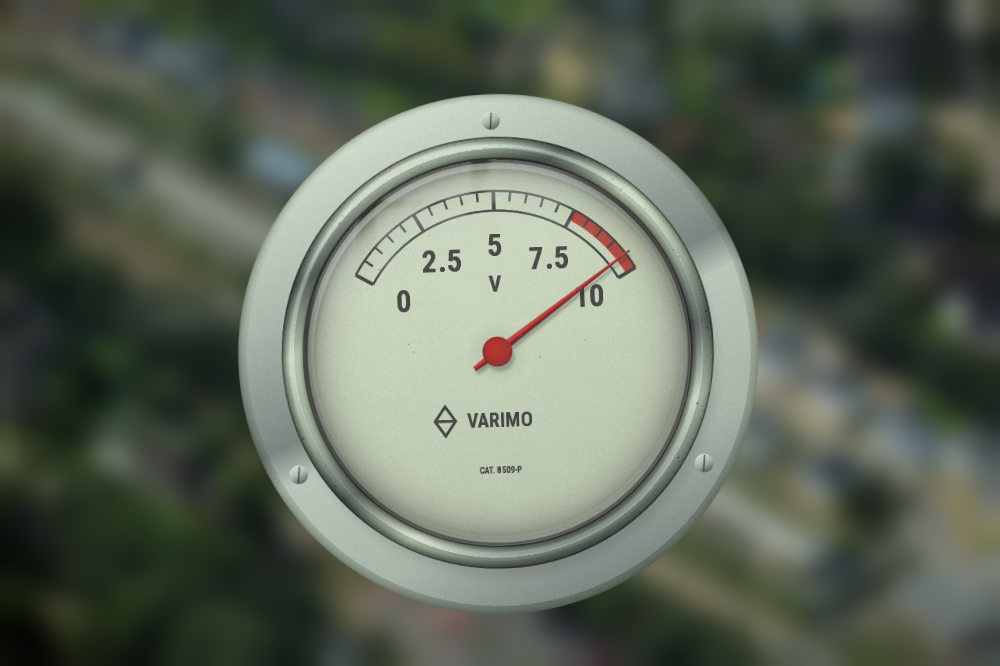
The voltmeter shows 9.5V
